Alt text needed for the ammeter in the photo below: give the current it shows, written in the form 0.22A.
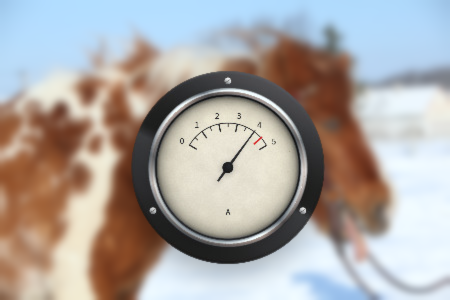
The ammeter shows 4A
